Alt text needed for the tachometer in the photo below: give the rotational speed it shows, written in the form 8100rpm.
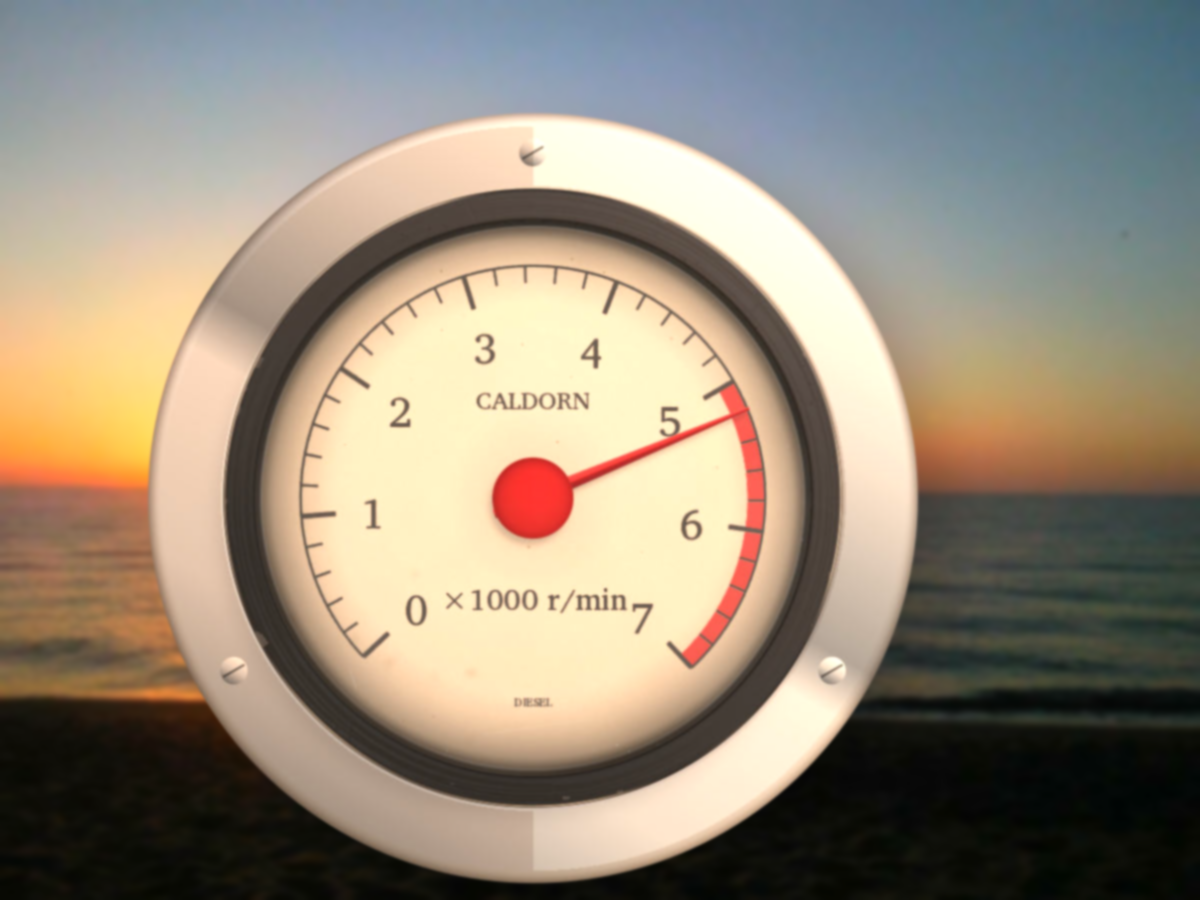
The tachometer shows 5200rpm
